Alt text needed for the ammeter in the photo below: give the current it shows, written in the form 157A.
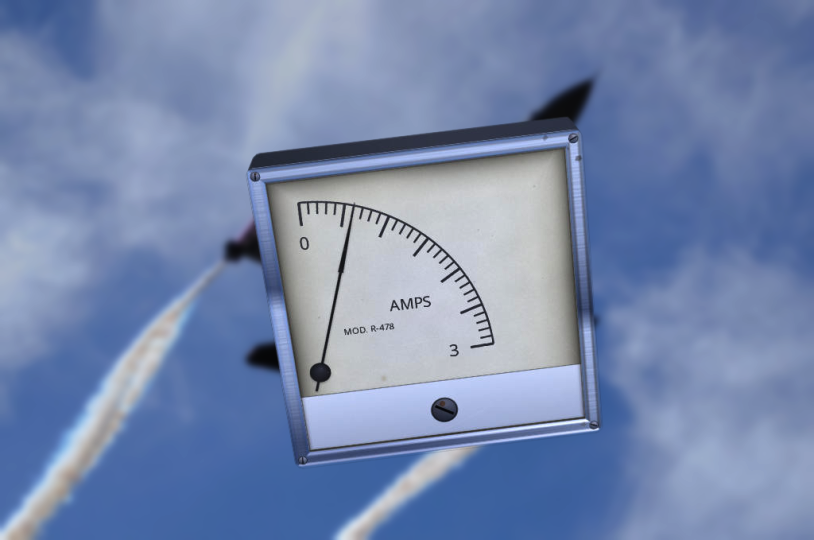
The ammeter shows 0.6A
